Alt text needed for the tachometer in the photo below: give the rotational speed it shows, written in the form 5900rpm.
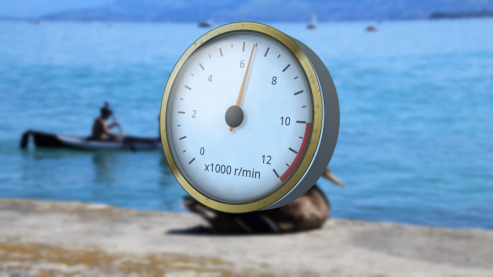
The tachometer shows 6500rpm
